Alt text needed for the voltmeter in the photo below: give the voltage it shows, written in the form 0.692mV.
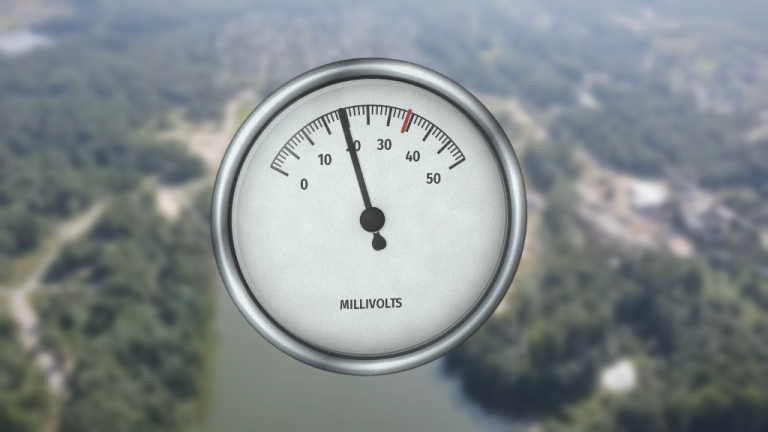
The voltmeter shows 19mV
